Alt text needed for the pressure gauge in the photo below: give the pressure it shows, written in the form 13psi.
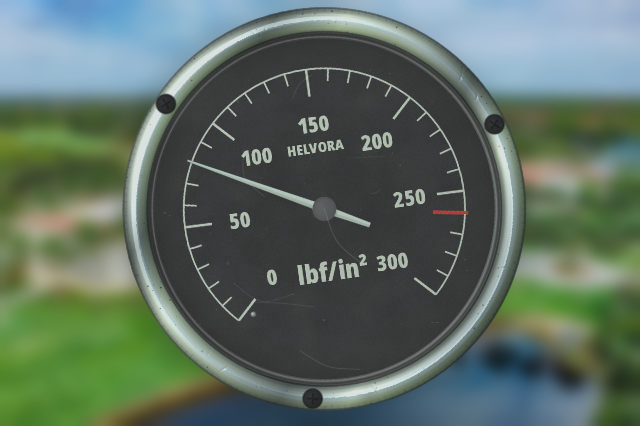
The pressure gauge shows 80psi
